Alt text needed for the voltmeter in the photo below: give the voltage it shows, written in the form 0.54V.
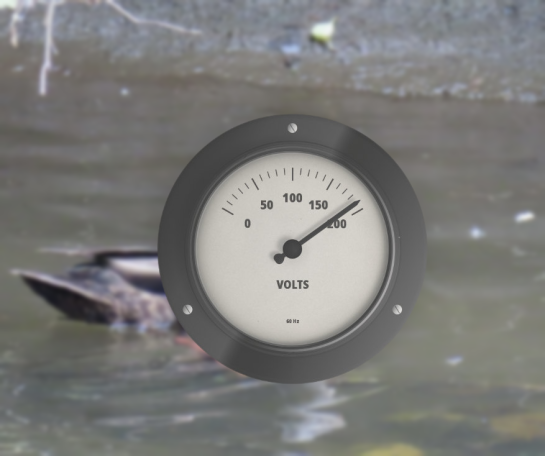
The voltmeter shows 190V
